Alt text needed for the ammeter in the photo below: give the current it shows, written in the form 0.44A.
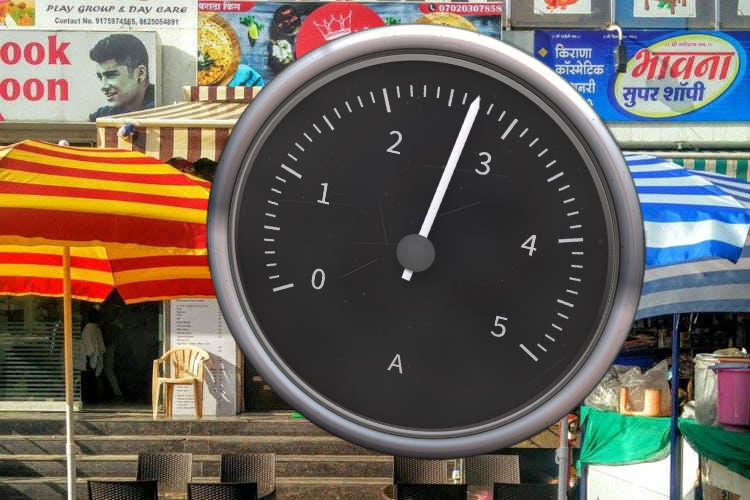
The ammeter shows 2.7A
